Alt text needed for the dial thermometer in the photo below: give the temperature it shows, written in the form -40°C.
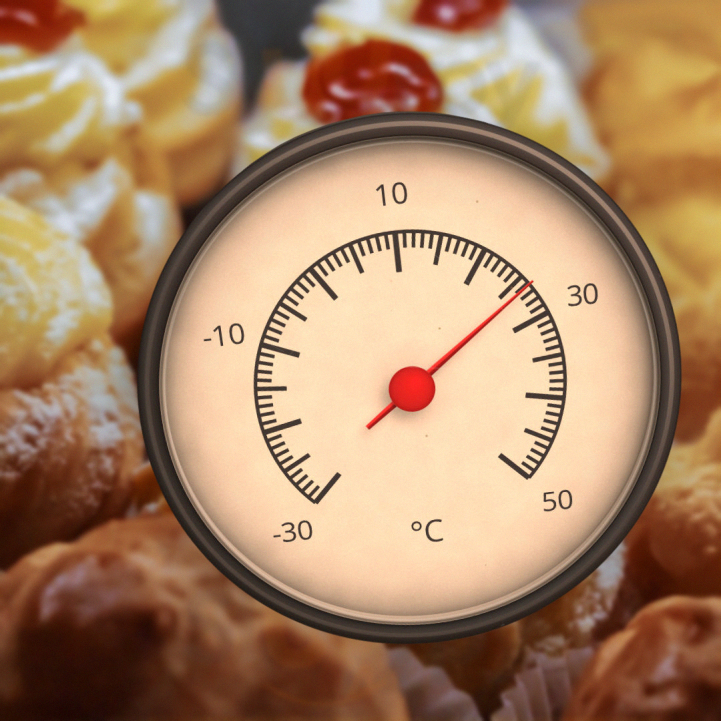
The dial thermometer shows 26°C
